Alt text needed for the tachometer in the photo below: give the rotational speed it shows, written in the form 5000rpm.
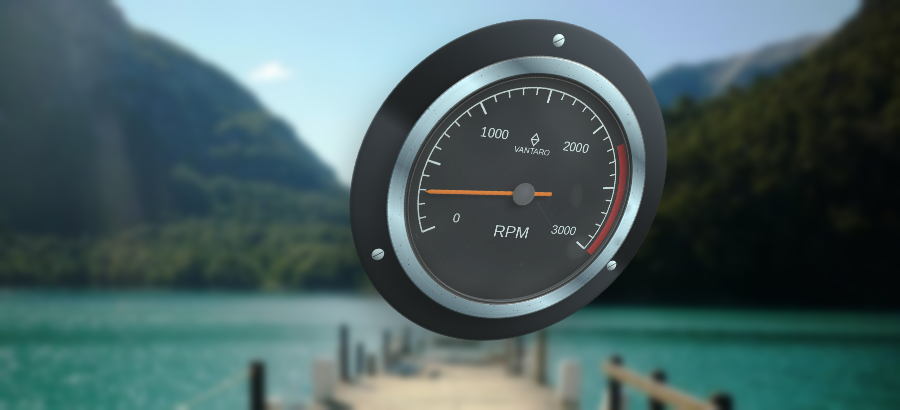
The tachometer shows 300rpm
